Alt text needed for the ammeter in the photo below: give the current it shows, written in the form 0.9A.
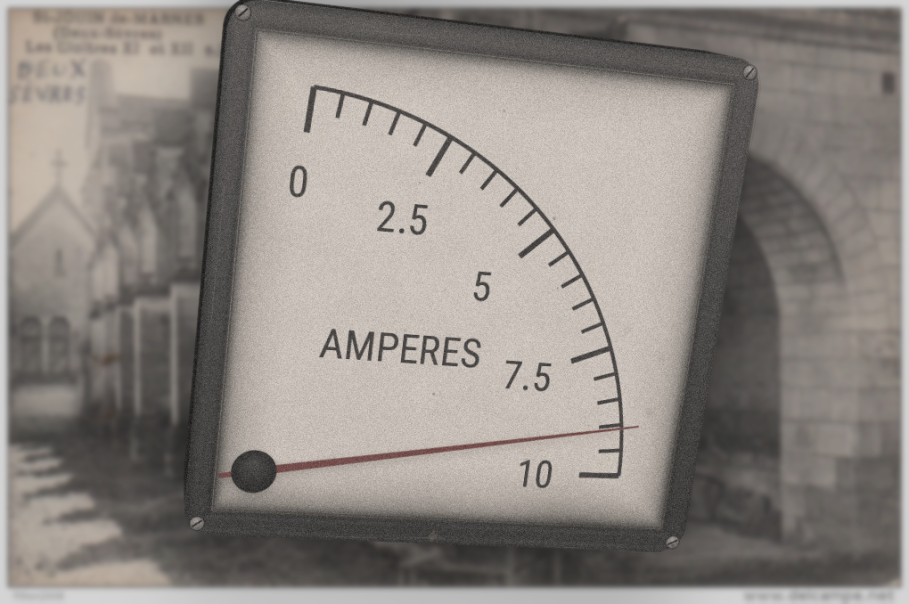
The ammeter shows 9A
